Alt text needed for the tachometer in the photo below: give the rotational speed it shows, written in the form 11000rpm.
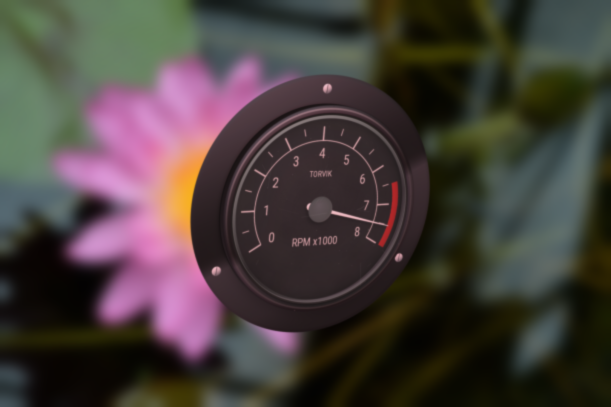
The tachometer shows 7500rpm
